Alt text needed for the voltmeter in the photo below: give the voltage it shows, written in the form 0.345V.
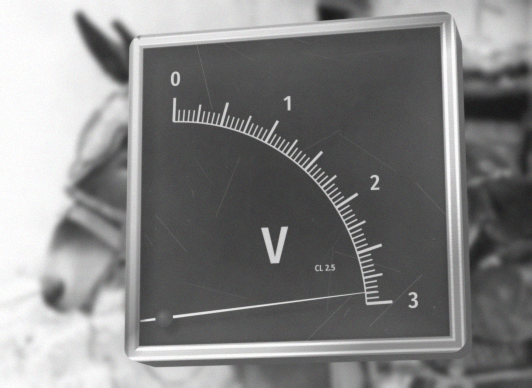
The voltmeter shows 2.9V
